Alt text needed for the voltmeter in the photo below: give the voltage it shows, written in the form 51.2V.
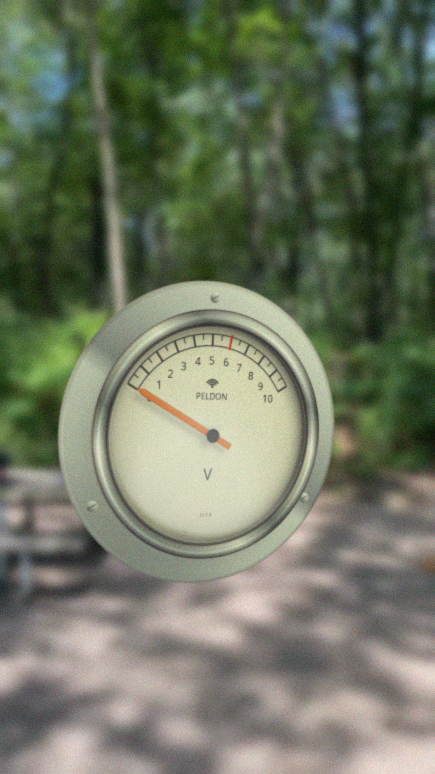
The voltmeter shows 0V
